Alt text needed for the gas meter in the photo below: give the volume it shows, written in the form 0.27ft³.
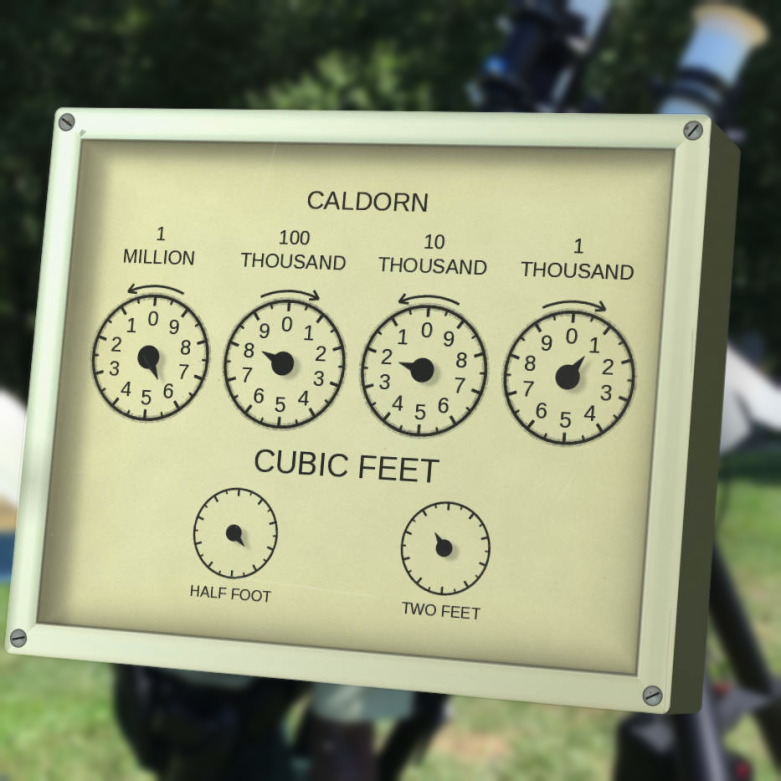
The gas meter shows 582100ft³
